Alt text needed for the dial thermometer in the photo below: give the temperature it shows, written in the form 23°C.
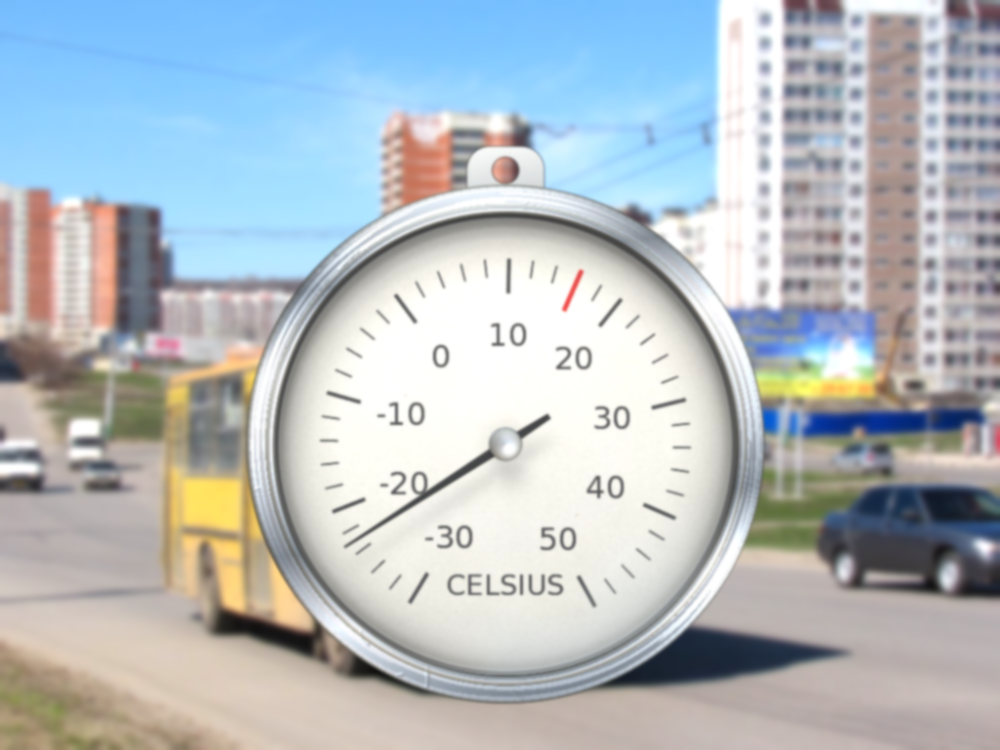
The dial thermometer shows -23°C
